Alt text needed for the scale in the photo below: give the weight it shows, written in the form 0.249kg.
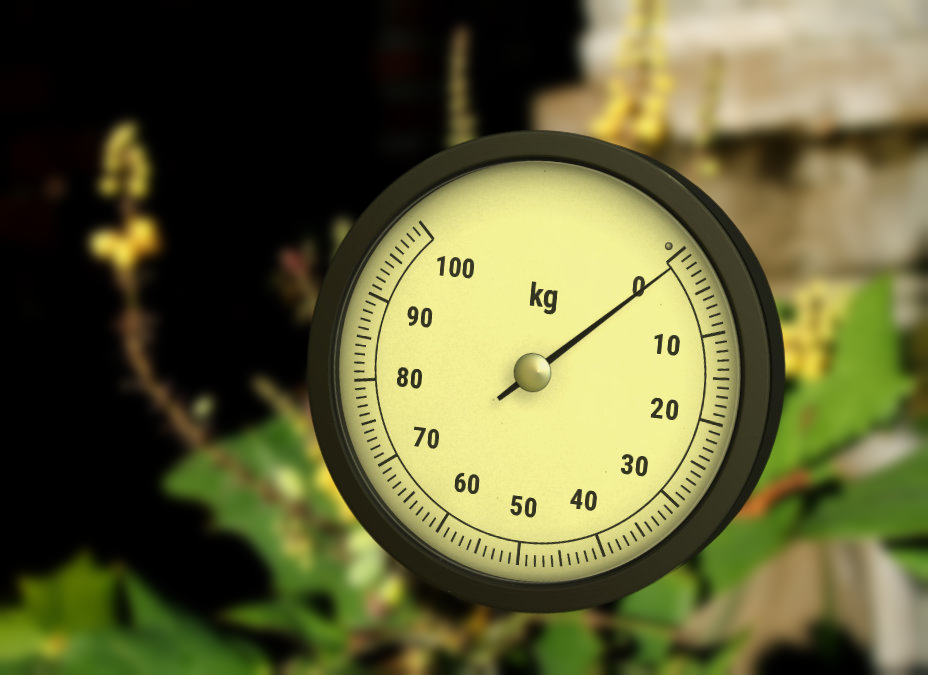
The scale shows 1kg
